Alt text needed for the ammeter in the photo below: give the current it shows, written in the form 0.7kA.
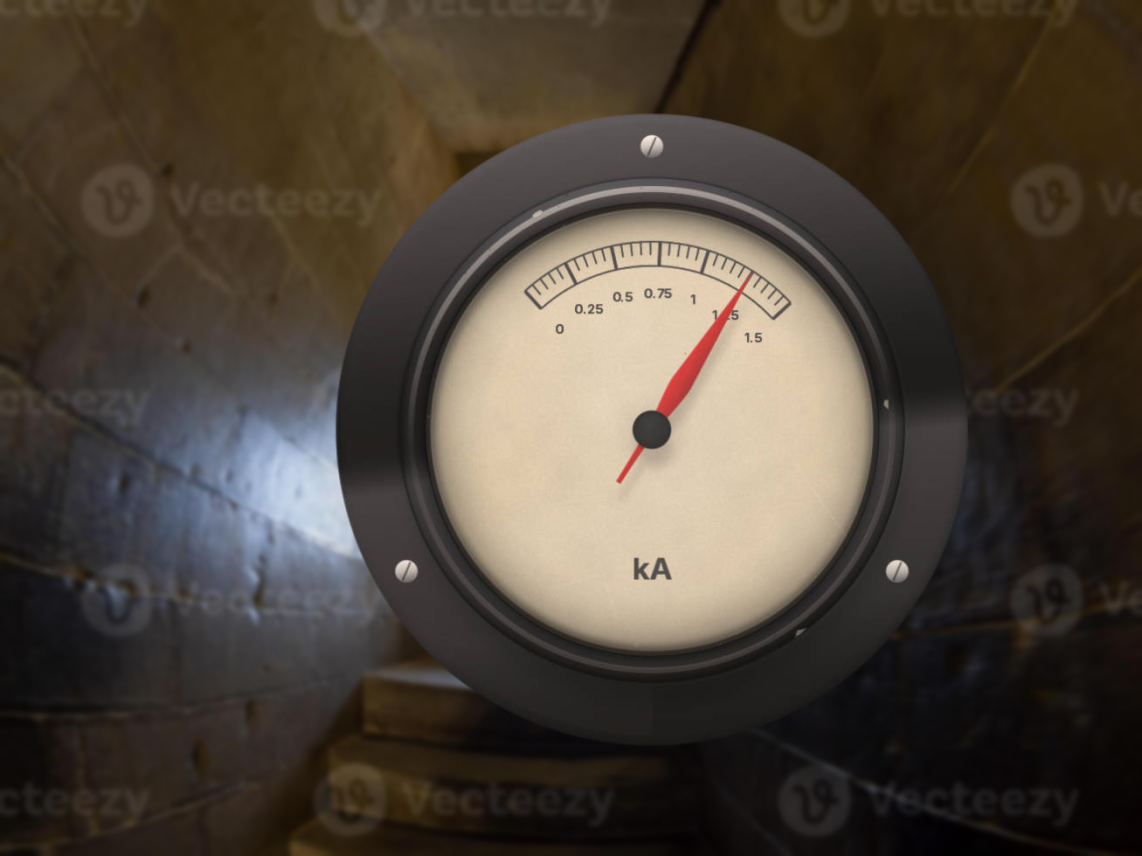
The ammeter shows 1.25kA
